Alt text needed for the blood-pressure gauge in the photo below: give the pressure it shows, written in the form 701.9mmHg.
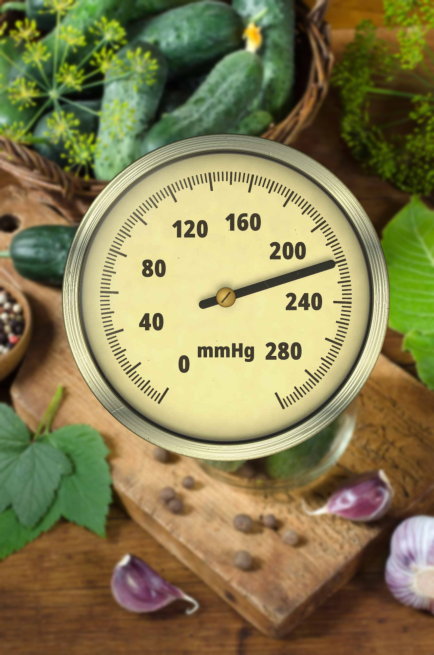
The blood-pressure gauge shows 220mmHg
